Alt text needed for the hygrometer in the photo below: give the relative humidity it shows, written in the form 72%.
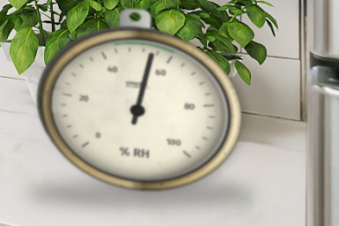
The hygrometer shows 54%
